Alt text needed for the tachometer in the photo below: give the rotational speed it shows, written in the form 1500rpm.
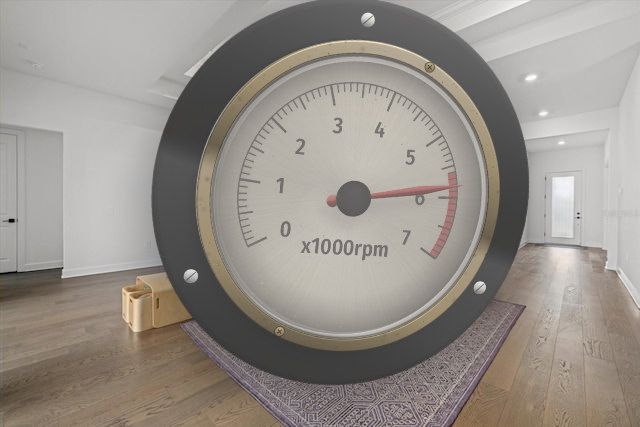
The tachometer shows 5800rpm
